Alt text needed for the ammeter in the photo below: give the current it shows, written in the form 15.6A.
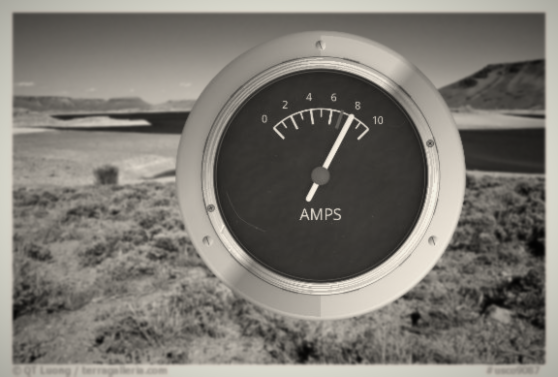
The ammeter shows 8A
